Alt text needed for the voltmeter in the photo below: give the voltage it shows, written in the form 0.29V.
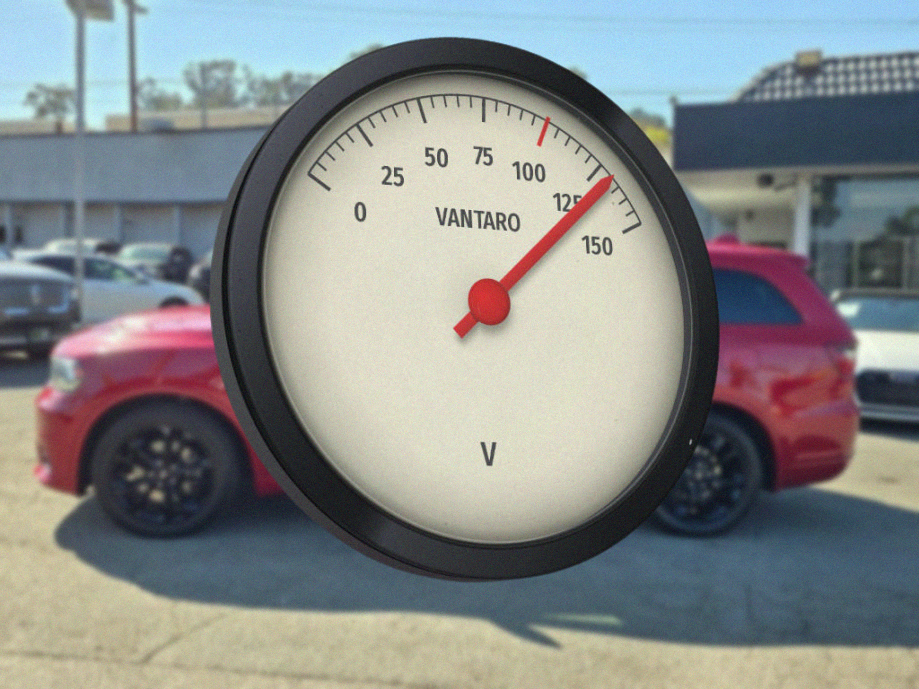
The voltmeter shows 130V
